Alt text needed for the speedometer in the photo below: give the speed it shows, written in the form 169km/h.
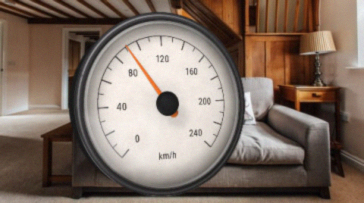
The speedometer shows 90km/h
